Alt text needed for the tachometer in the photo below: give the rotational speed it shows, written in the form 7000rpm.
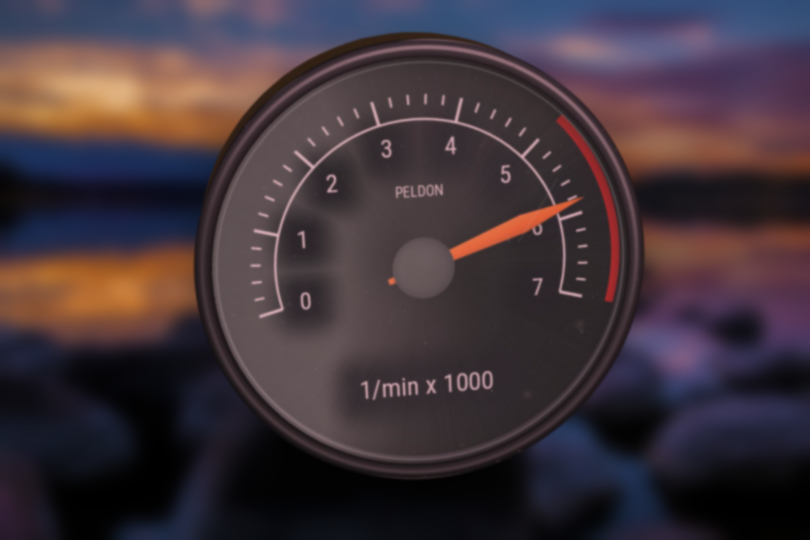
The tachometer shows 5800rpm
